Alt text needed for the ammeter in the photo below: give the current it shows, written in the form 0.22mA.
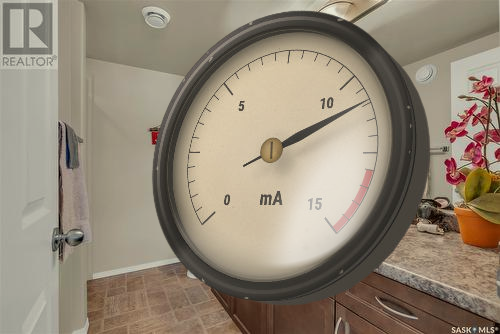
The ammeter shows 11mA
